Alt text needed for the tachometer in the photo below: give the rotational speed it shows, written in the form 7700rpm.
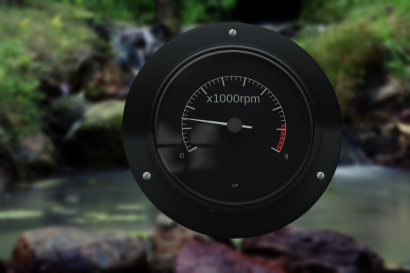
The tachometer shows 1400rpm
